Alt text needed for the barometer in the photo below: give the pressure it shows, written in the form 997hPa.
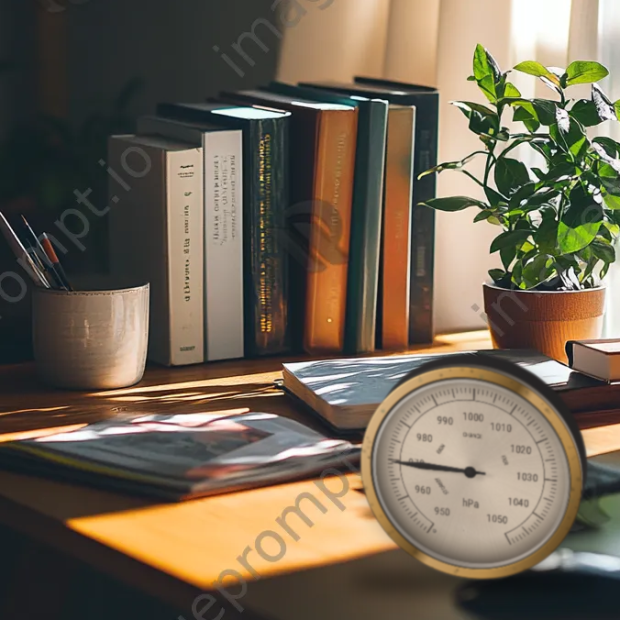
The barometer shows 970hPa
